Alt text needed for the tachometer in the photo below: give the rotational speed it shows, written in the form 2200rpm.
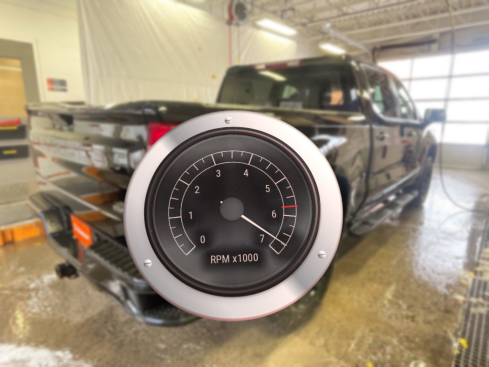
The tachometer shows 6750rpm
